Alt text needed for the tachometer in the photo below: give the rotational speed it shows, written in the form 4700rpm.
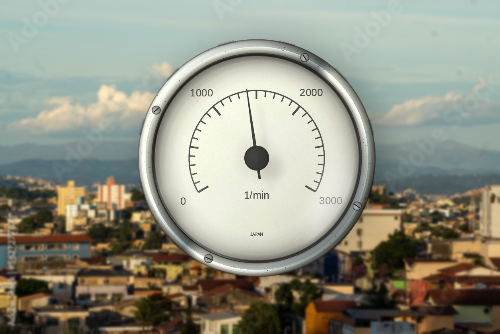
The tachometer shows 1400rpm
